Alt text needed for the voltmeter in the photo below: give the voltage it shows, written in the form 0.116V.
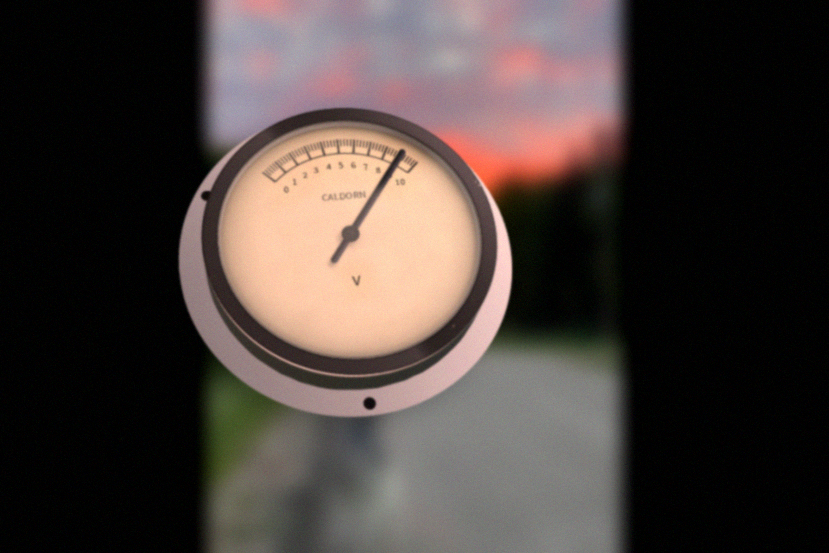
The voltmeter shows 9V
